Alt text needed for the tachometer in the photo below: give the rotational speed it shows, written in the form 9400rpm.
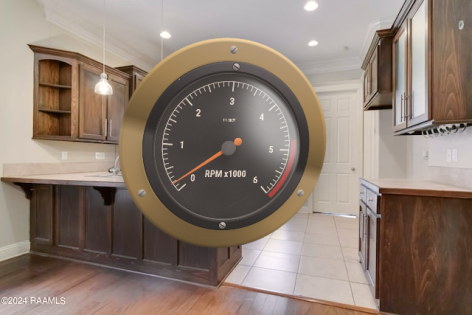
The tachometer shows 200rpm
